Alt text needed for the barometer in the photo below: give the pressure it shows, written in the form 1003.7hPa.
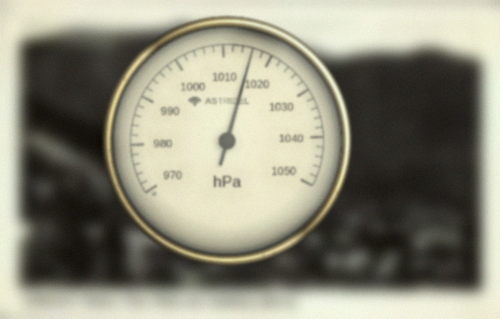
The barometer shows 1016hPa
